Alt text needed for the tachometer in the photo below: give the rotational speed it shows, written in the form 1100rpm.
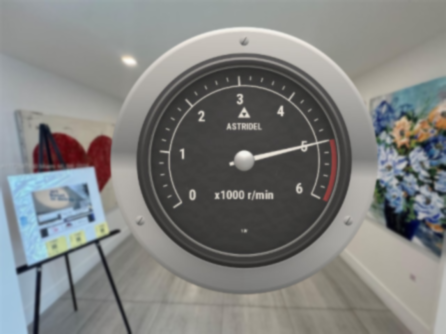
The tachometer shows 5000rpm
